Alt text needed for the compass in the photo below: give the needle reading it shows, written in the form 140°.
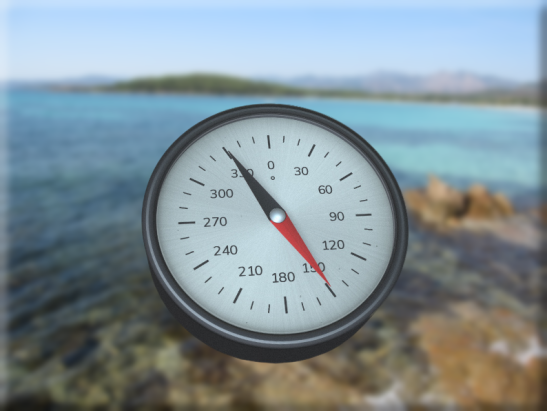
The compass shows 150°
